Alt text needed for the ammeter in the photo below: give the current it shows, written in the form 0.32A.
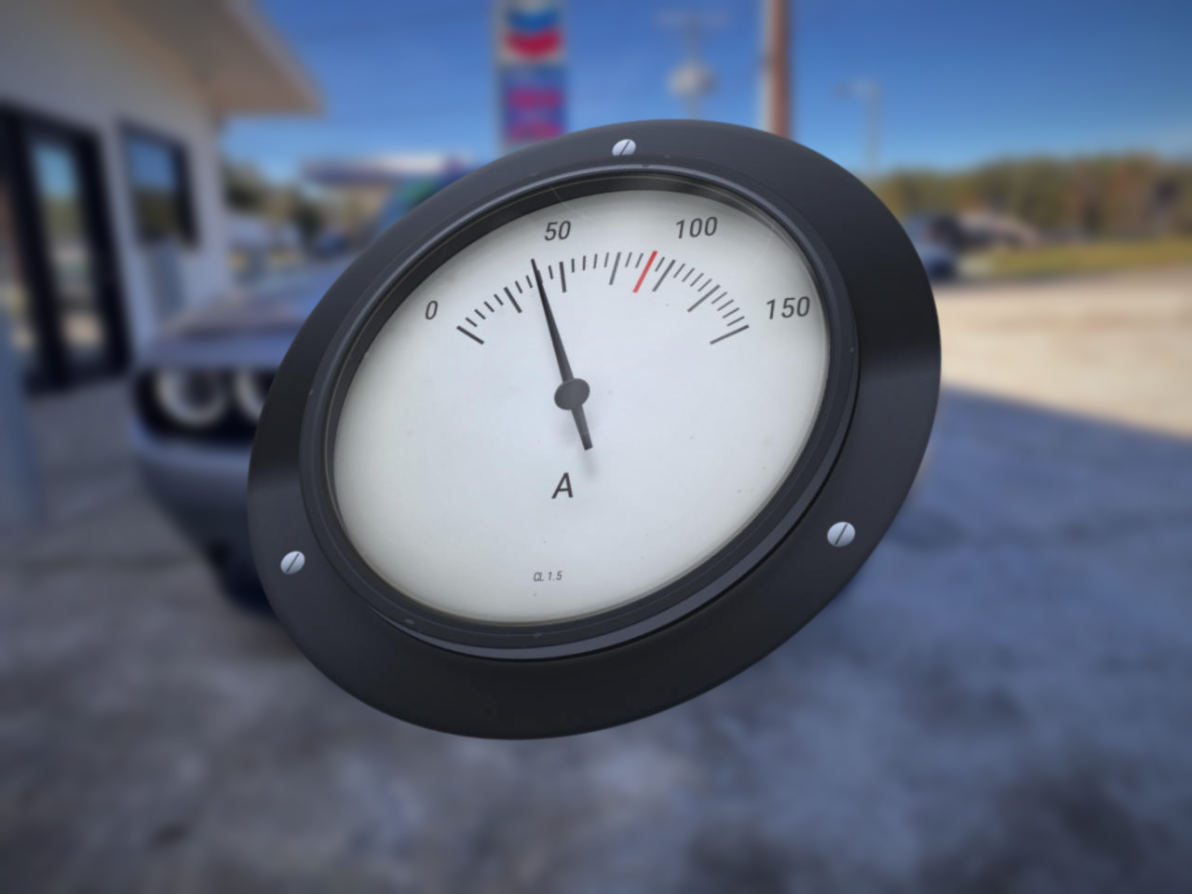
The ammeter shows 40A
